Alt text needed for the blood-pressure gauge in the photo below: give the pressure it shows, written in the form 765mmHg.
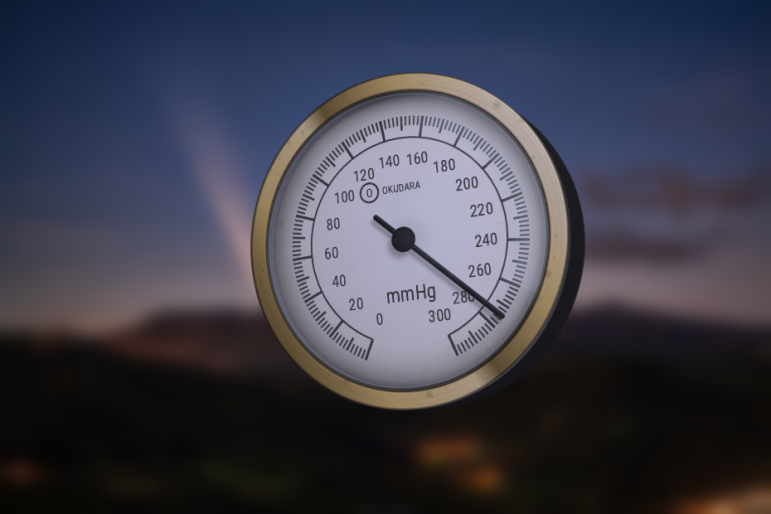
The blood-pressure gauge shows 274mmHg
